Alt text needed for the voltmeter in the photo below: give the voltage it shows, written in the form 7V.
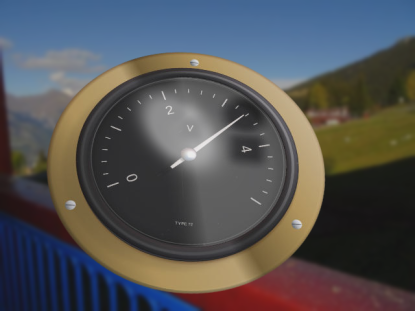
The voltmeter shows 3.4V
